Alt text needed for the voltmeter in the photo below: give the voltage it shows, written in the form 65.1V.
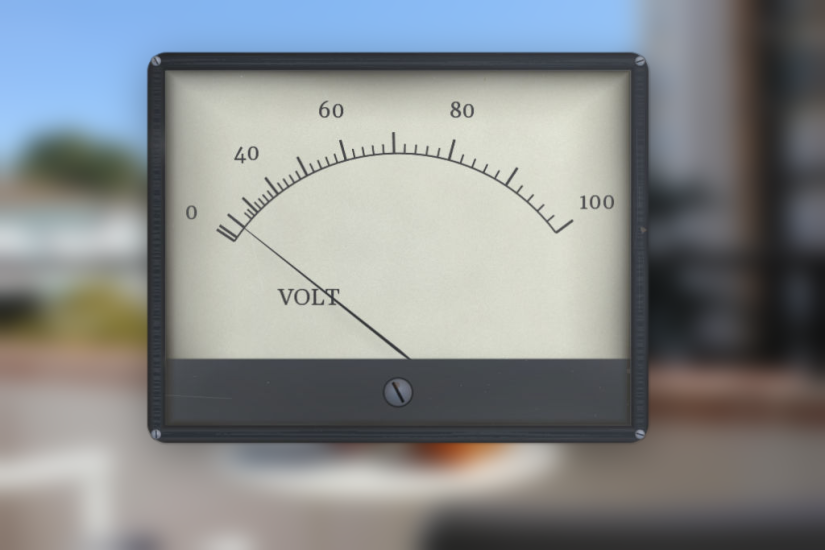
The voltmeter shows 20V
